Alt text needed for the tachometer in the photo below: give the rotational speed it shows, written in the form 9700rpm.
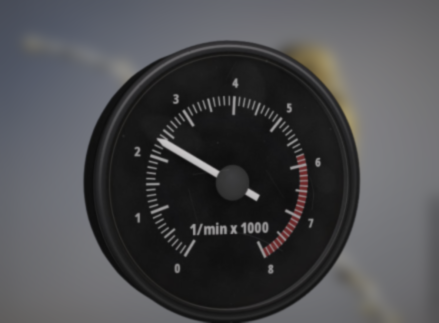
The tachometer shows 2300rpm
